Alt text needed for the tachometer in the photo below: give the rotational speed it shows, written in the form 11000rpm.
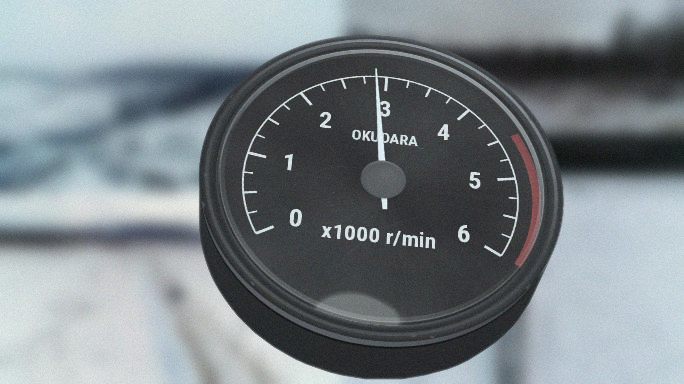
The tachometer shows 2875rpm
